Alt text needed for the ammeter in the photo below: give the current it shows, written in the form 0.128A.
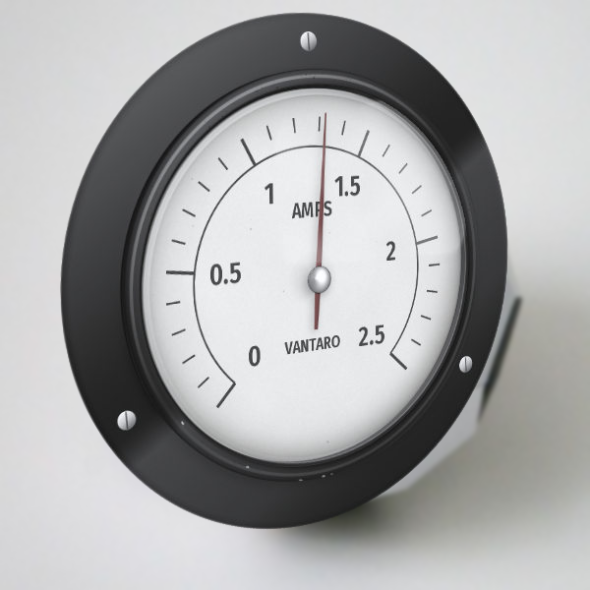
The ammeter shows 1.3A
